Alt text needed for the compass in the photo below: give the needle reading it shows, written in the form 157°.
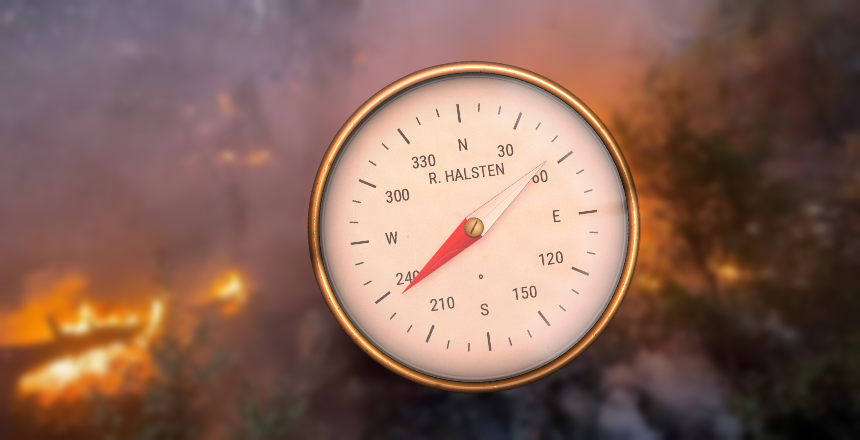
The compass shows 235°
